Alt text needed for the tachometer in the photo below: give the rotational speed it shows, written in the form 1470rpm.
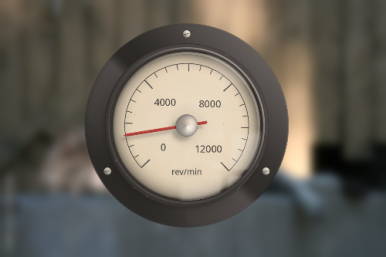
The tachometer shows 1500rpm
